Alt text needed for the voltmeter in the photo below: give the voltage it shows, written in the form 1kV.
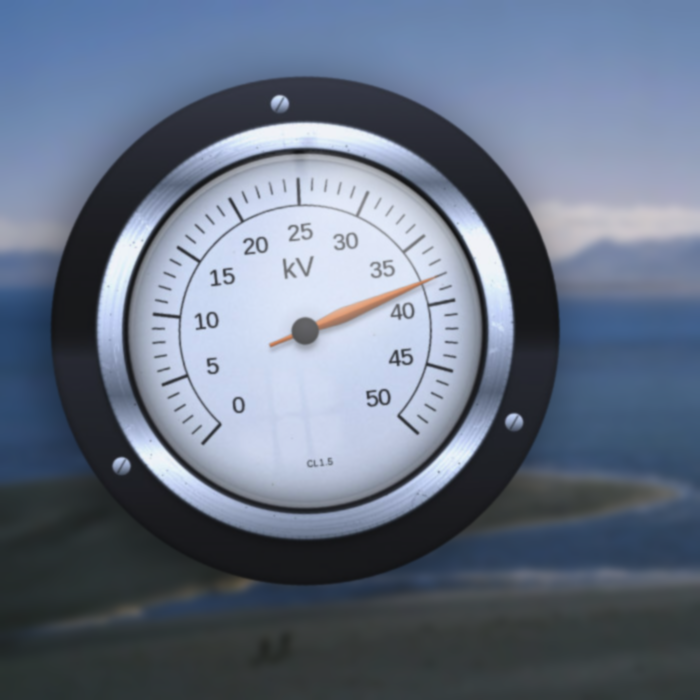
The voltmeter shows 38kV
